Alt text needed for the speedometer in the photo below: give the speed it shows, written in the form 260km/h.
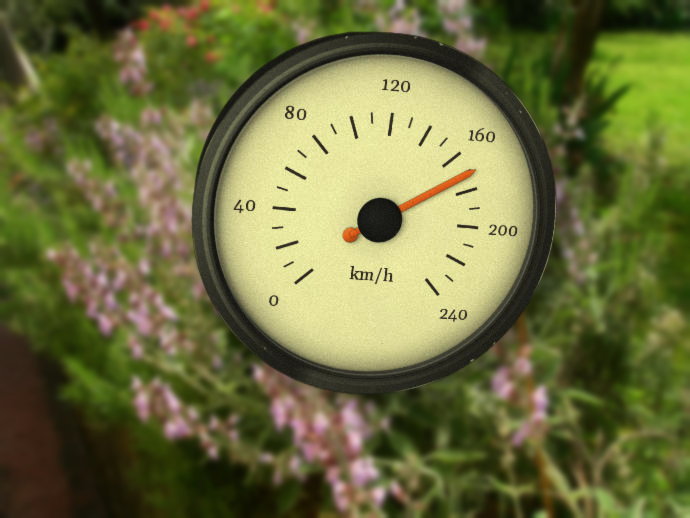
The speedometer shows 170km/h
